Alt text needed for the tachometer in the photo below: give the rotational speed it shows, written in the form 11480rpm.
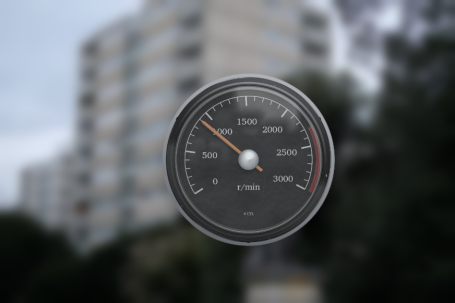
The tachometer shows 900rpm
